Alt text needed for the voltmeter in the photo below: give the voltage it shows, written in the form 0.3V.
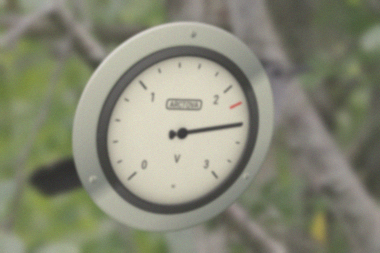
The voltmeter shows 2.4V
